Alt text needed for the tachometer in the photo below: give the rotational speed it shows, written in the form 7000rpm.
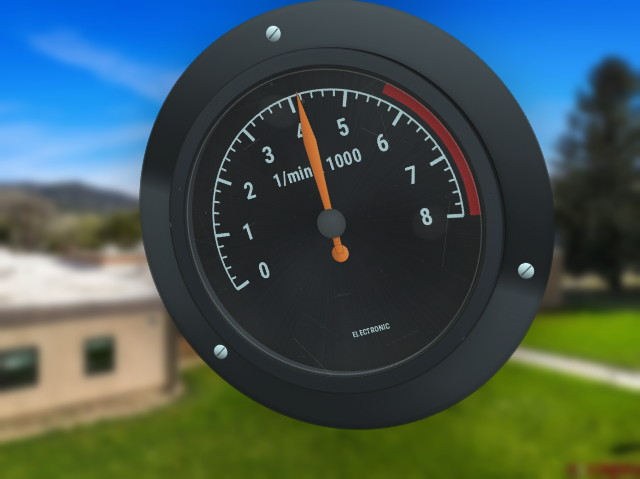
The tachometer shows 4200rpm
